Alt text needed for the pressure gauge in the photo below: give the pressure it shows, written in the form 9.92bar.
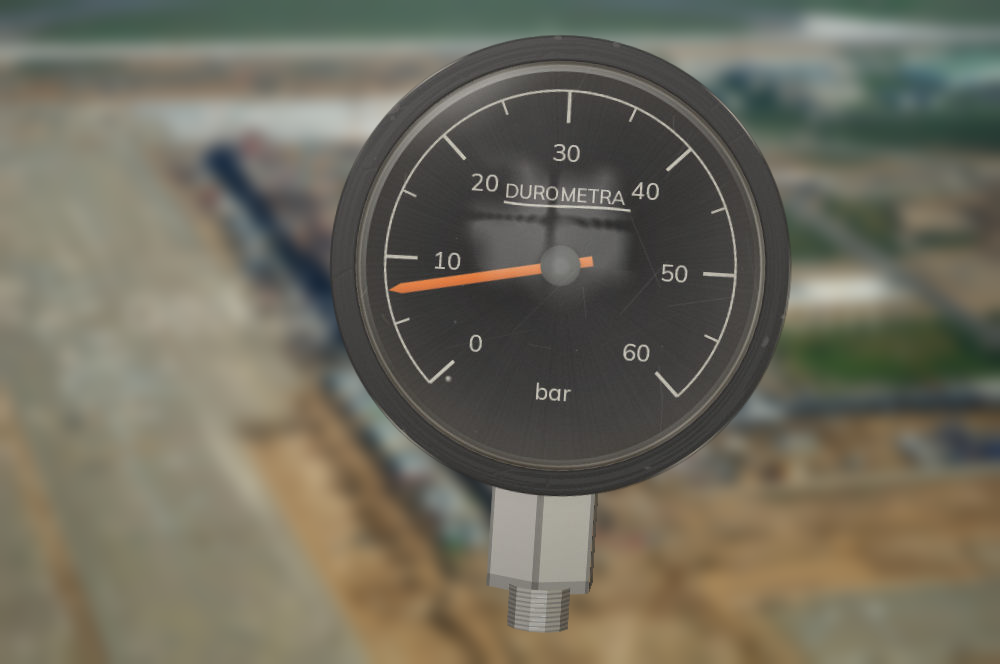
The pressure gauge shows 7.5bar
